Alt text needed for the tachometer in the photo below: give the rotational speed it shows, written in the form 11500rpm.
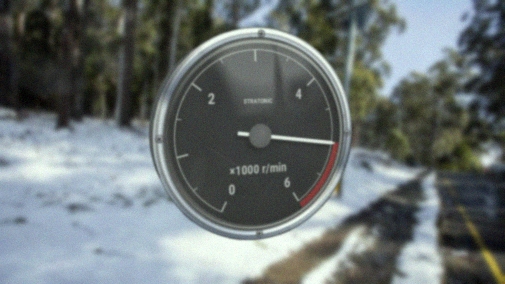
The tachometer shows 5000rpm
